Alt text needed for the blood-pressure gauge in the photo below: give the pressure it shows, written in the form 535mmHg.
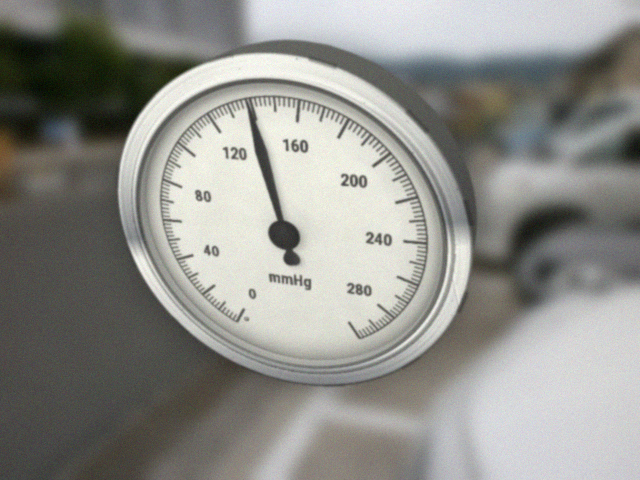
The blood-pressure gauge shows 140mmHg
